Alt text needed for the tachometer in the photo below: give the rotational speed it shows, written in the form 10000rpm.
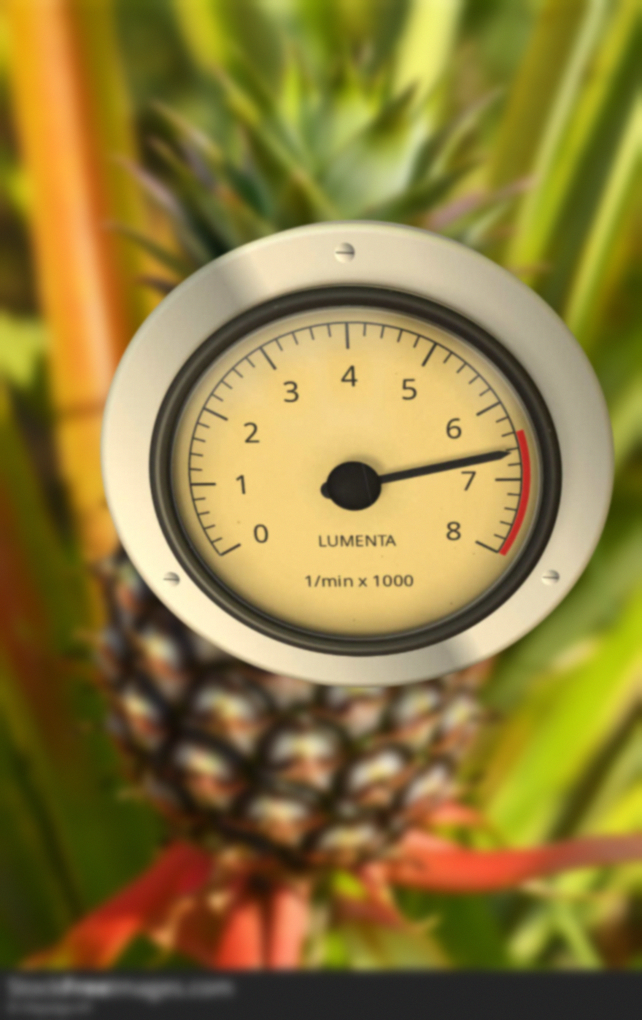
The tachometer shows 6600rpm
